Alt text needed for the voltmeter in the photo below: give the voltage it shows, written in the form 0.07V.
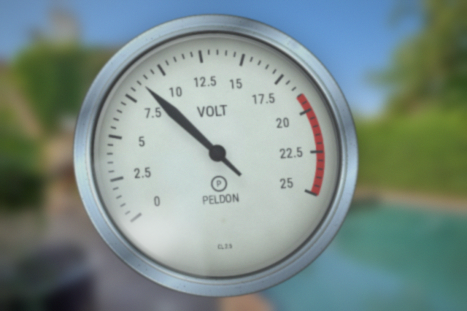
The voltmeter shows 8.5V
